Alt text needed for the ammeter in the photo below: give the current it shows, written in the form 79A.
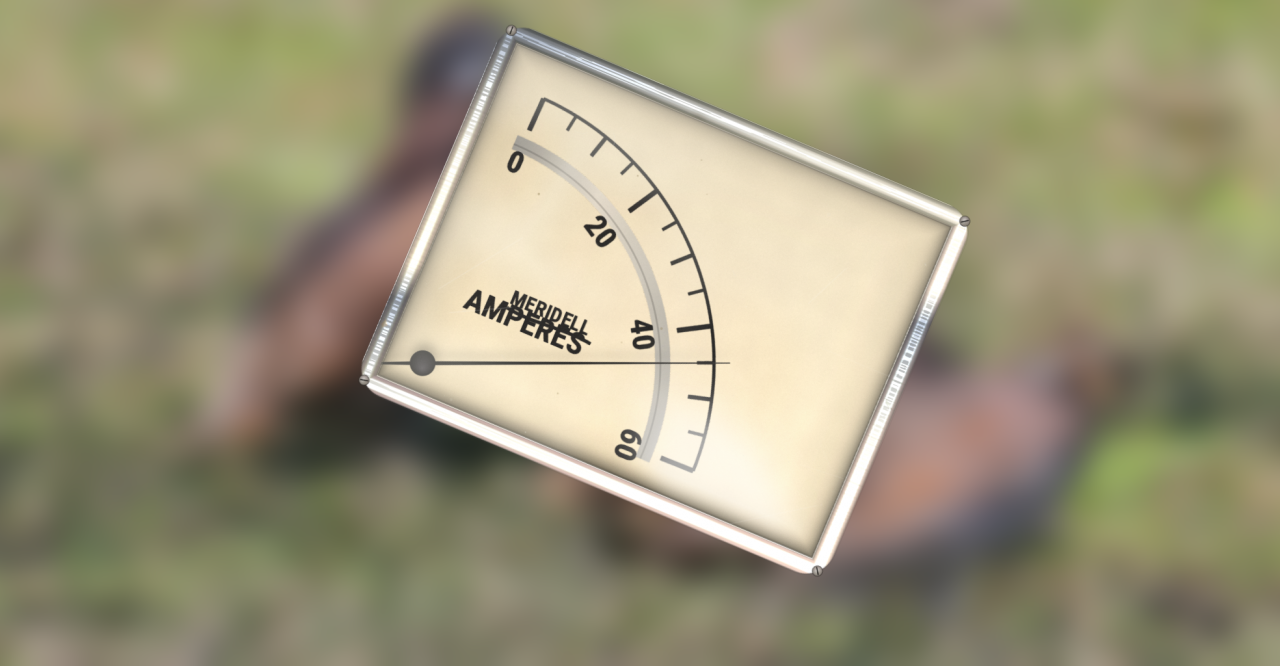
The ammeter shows 45A
